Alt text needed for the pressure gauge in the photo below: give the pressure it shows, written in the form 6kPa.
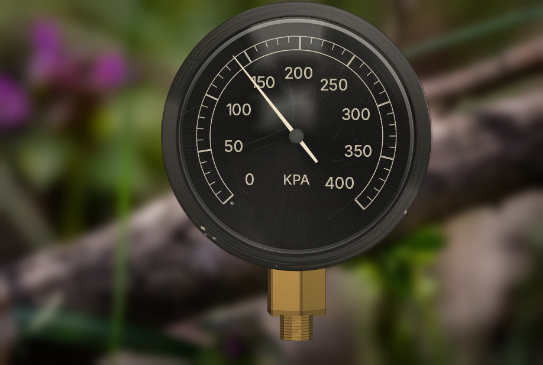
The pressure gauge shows 140kPa
